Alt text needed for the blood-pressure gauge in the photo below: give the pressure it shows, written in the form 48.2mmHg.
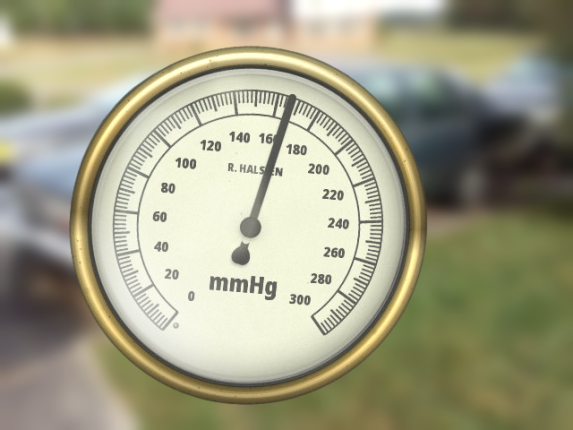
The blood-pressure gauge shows 166mmHg
